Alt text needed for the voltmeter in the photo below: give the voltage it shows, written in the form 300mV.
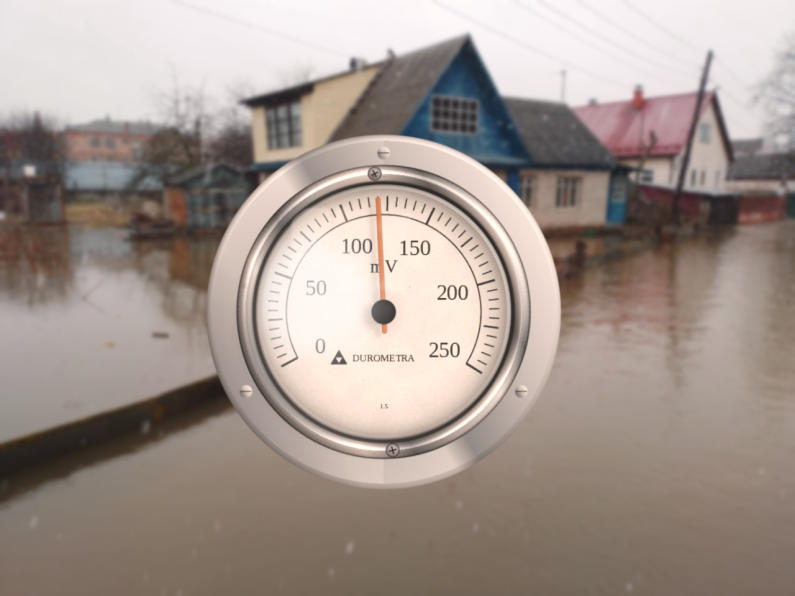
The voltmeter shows 120mV
